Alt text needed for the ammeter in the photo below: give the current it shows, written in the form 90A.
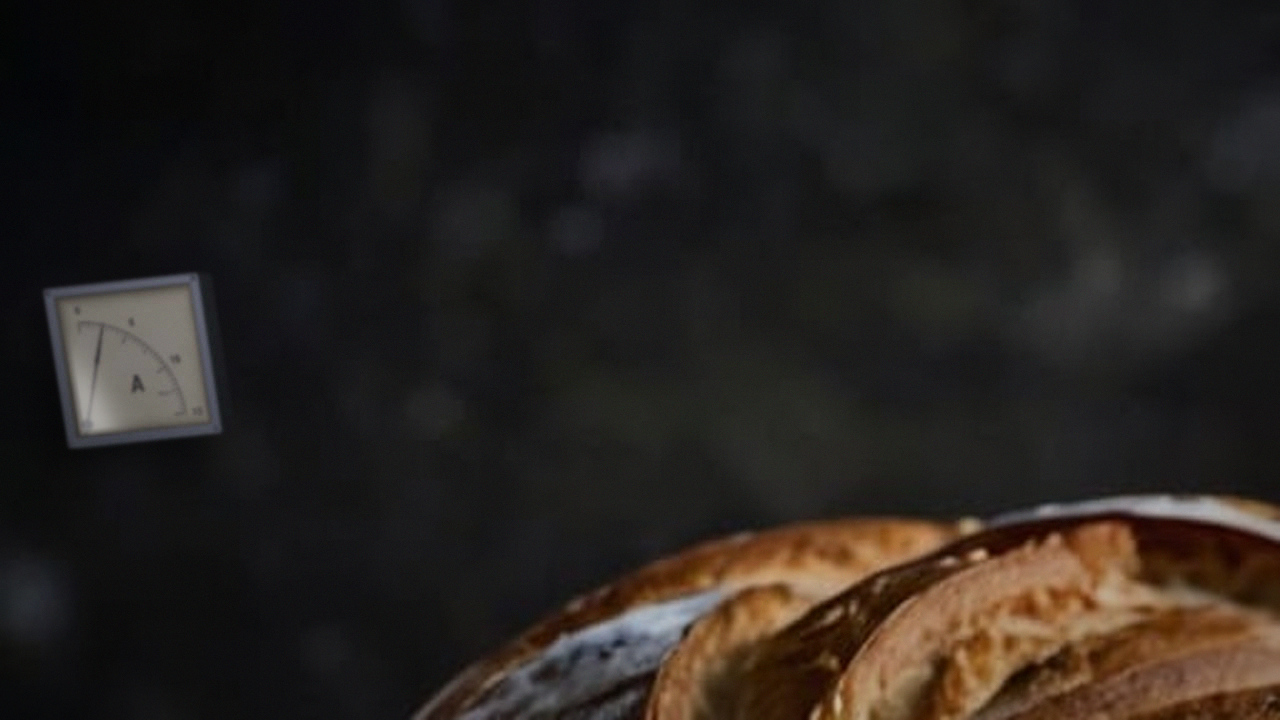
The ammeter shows 2.5A
